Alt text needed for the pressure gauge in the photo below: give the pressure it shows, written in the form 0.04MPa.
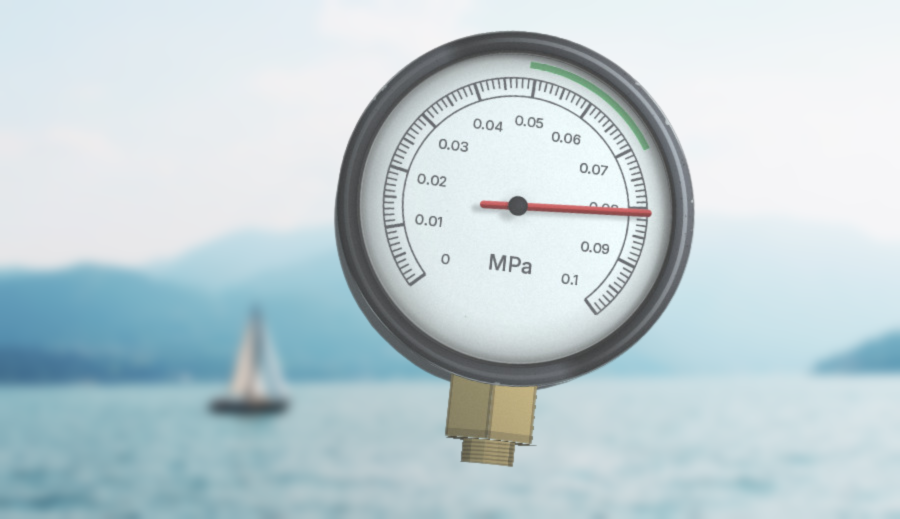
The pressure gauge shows 0.081MPa
